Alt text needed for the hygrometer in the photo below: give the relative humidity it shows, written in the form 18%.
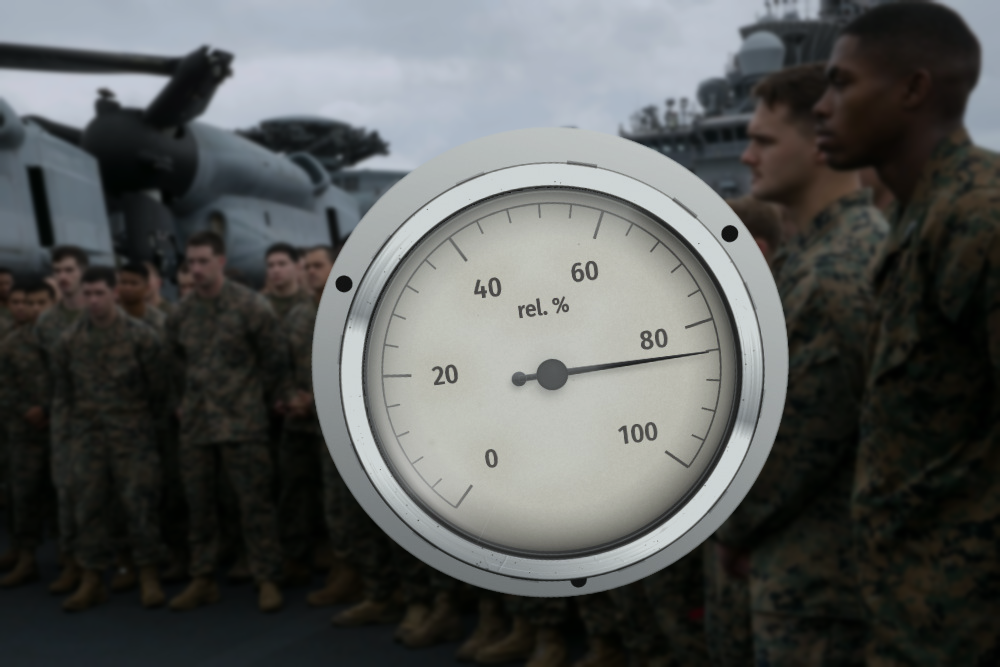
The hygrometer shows 84%
